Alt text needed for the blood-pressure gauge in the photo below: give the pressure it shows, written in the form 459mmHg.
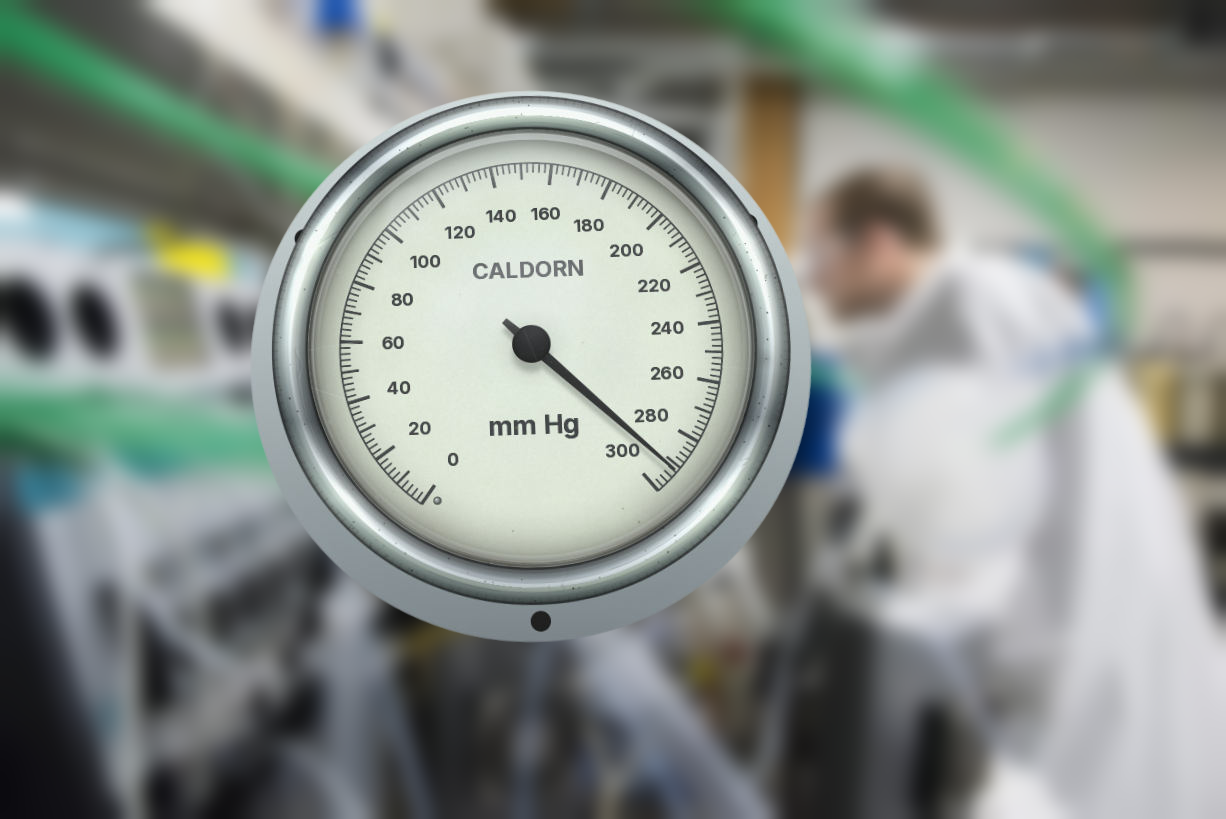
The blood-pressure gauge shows 292mmHg
